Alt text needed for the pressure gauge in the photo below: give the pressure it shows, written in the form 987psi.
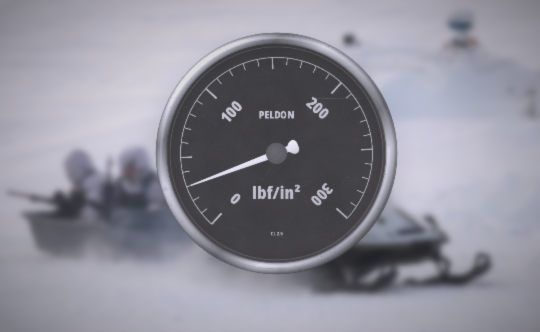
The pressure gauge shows 30psi
